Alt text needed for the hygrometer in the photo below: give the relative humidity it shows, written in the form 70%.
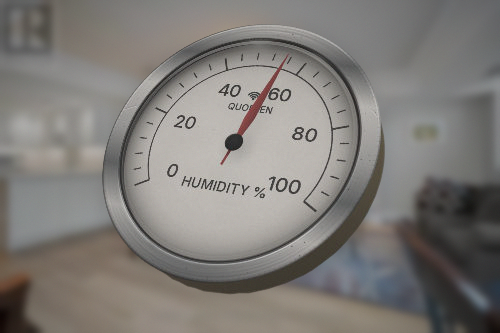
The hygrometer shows 56%
